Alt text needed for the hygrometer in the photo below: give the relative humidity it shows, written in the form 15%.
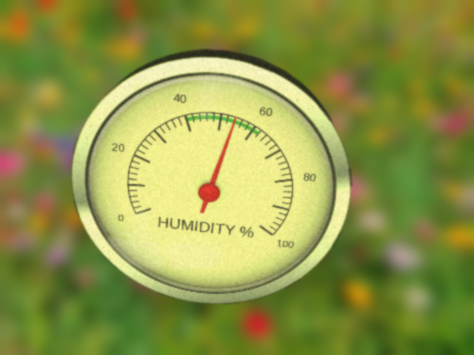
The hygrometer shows 54%
